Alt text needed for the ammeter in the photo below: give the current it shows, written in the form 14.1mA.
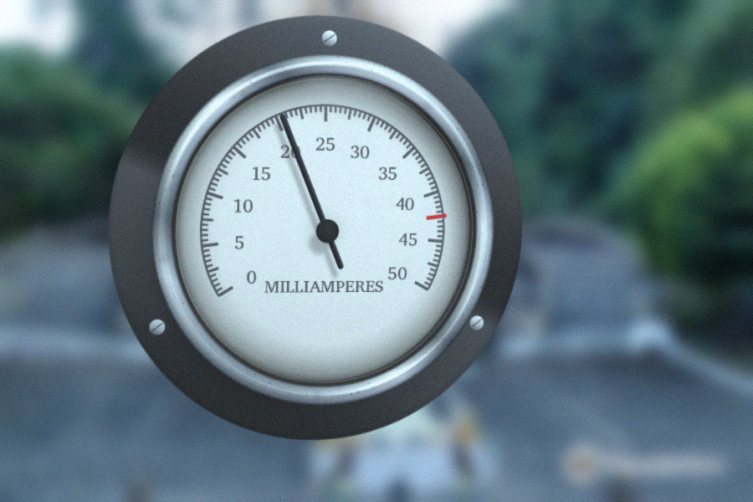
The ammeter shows 20.5mA
